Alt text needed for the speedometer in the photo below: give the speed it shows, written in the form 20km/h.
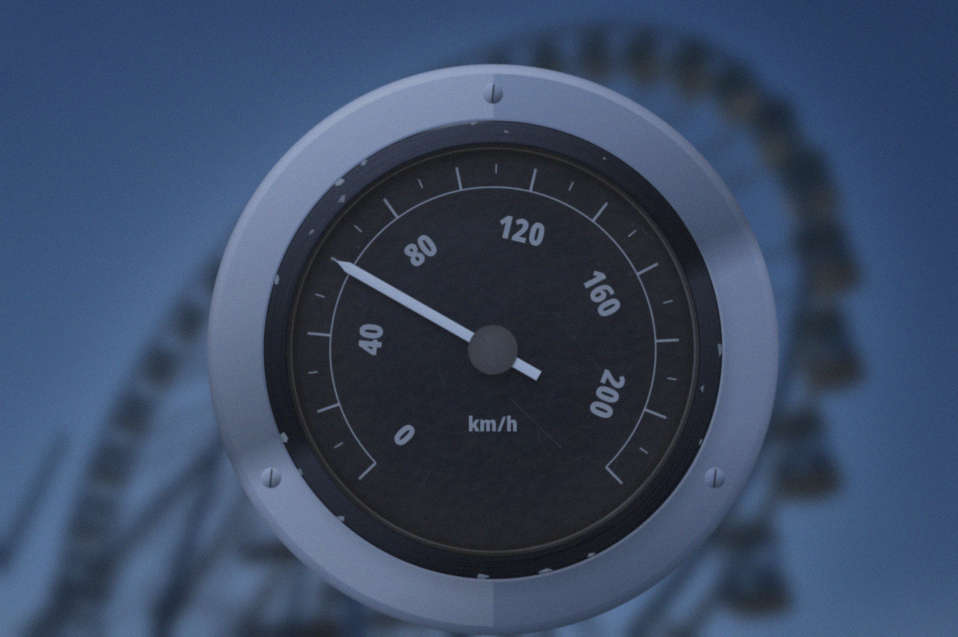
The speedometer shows 60km/h
